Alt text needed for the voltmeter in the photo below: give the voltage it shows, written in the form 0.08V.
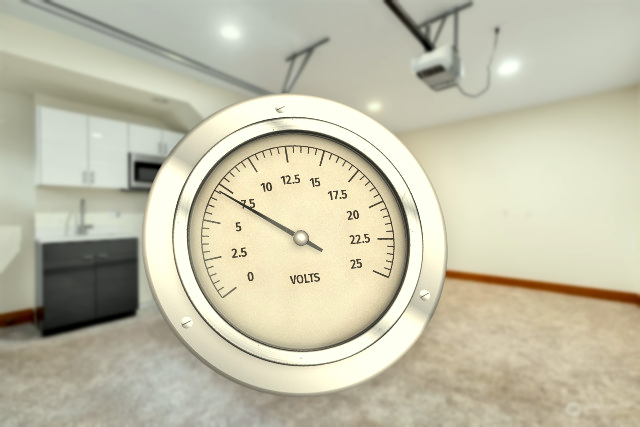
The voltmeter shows 7V
